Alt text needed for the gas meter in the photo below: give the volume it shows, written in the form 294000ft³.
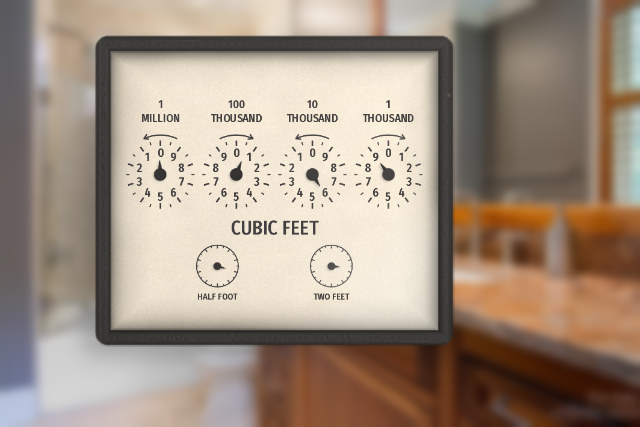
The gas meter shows 5900ft³
